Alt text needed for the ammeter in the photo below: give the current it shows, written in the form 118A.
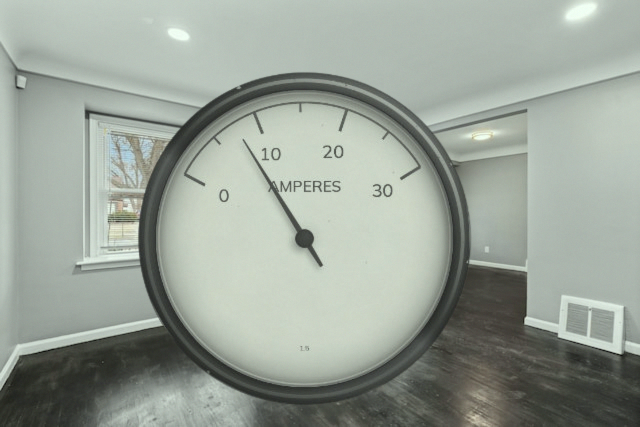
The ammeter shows 7.5A
